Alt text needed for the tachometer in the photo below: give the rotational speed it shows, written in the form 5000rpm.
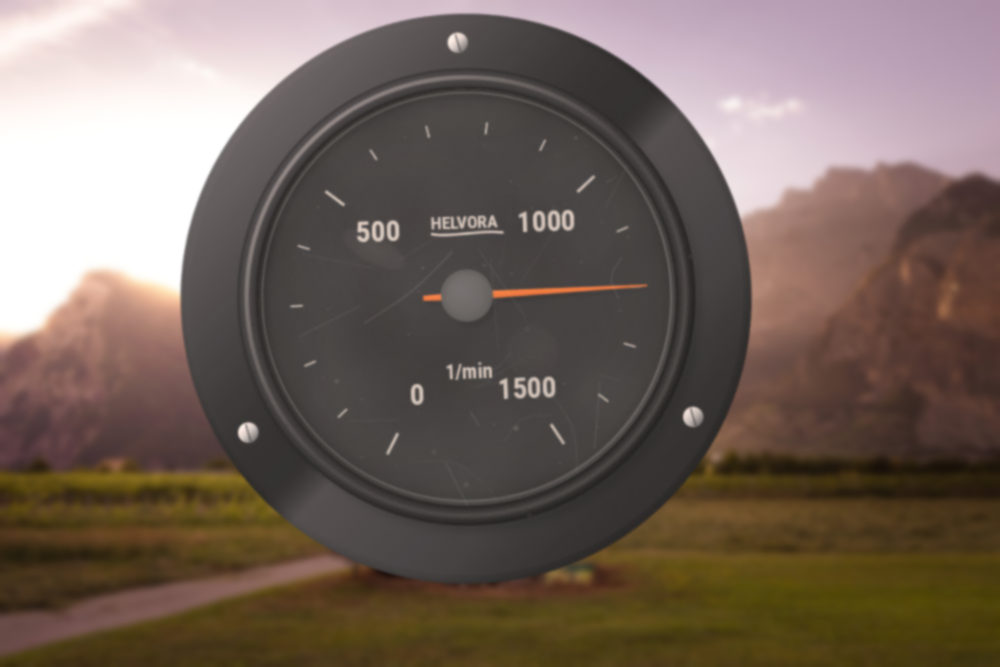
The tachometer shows 1200rpm
